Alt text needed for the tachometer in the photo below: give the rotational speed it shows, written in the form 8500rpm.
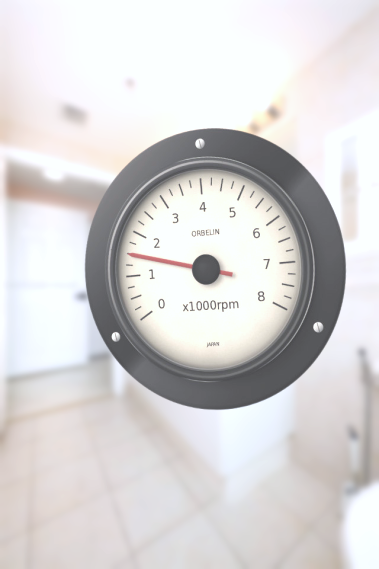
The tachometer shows 1500rpm
